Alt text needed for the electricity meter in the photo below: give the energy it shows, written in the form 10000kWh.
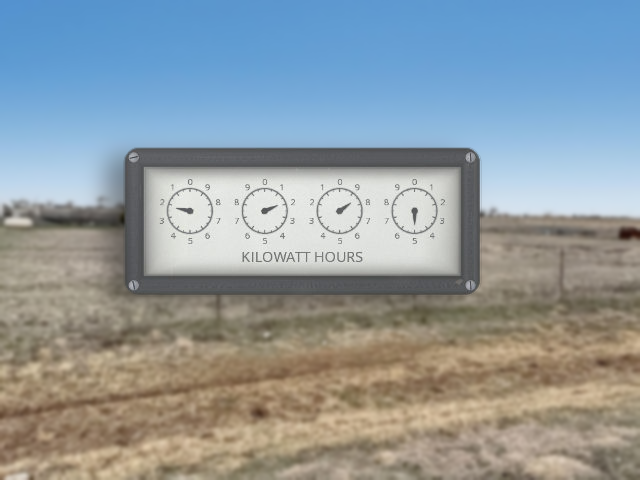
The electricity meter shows 2185kWh
